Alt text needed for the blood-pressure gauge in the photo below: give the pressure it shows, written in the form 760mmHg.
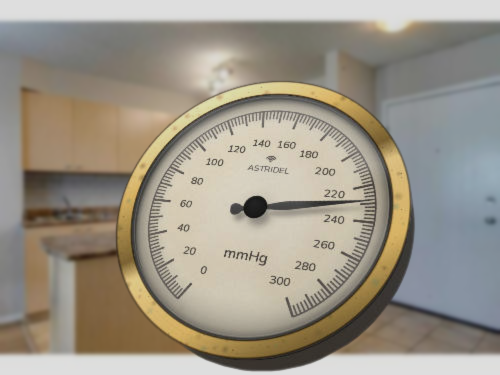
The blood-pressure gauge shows 230mmHg
